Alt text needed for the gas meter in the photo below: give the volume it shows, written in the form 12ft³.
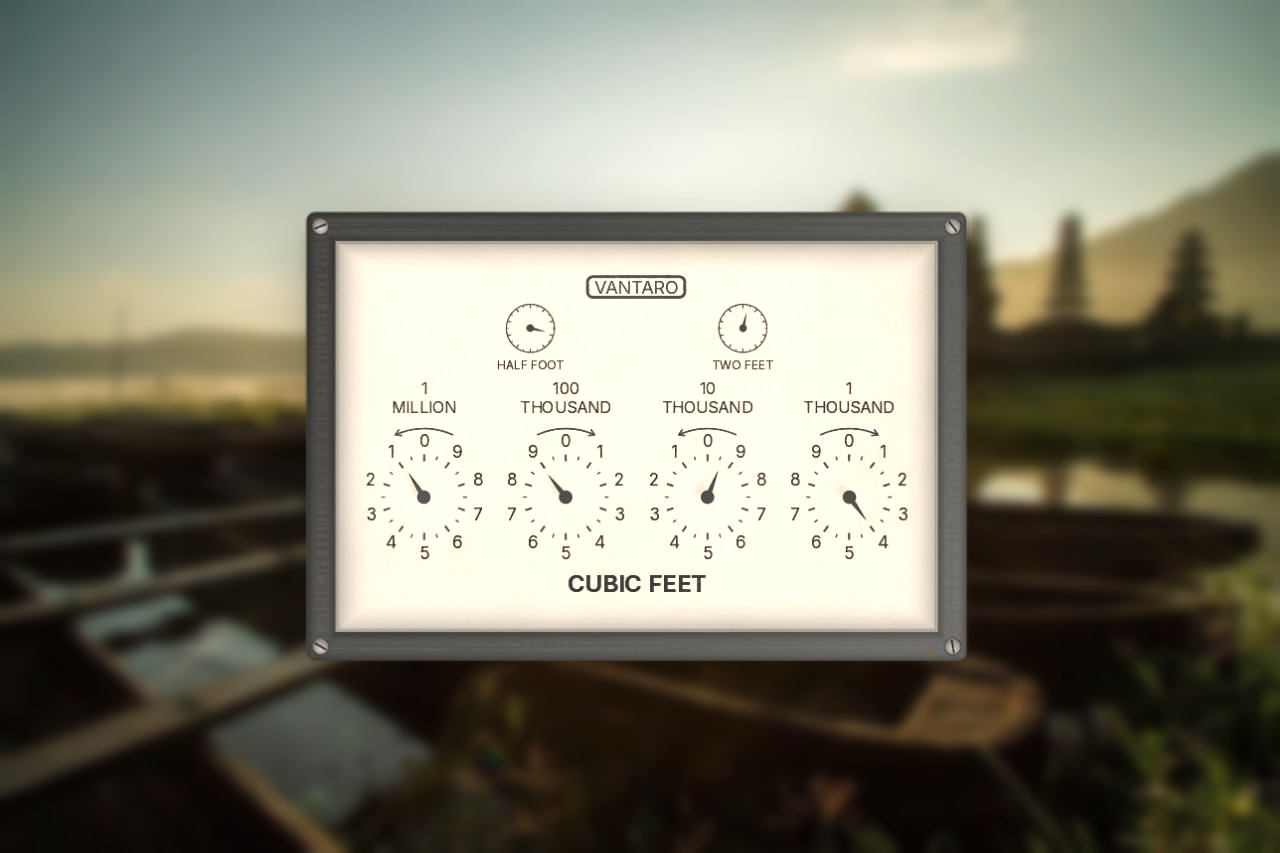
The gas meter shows 89400ft³
